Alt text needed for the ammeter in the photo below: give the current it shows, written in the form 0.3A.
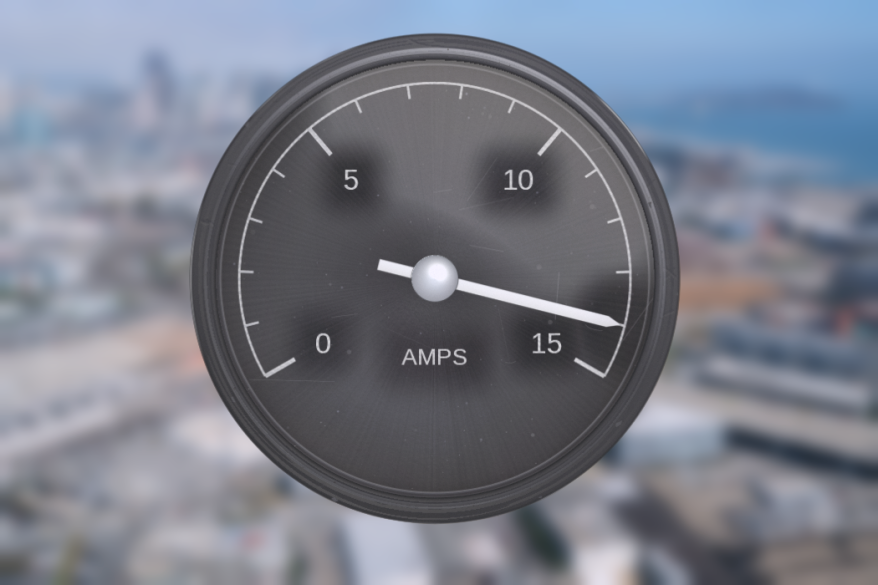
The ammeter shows 14A
